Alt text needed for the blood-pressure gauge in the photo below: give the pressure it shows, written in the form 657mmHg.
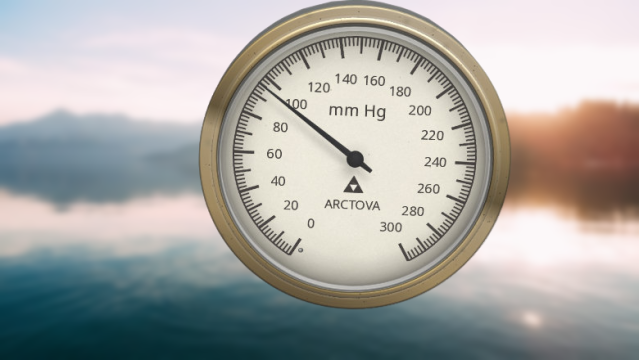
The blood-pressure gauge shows 96mmHg
